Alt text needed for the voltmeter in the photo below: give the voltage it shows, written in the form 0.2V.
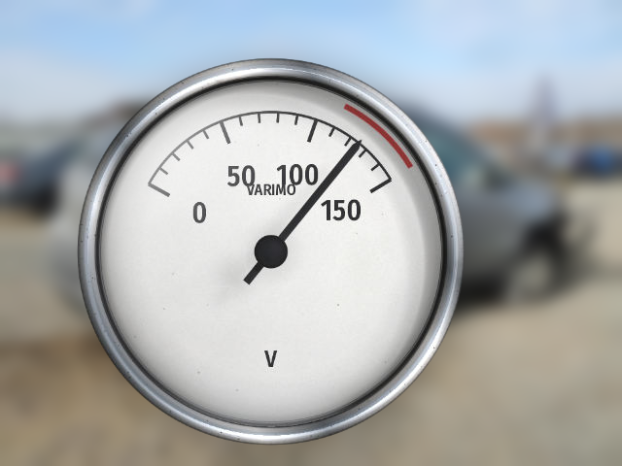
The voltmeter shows 125V
